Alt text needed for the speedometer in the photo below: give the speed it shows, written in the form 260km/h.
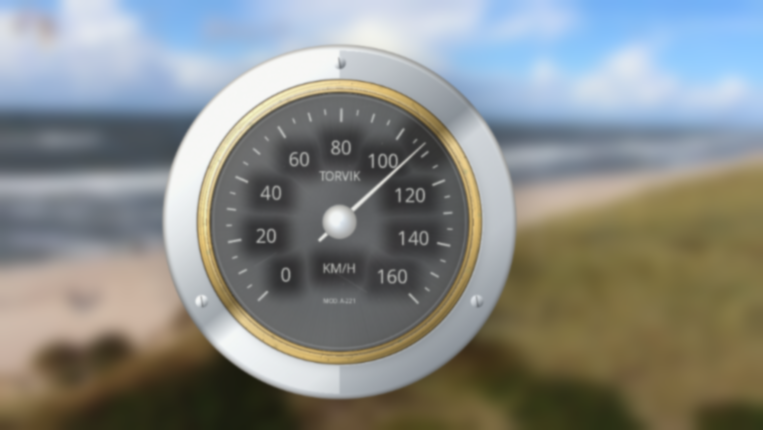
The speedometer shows 107.5km/h
